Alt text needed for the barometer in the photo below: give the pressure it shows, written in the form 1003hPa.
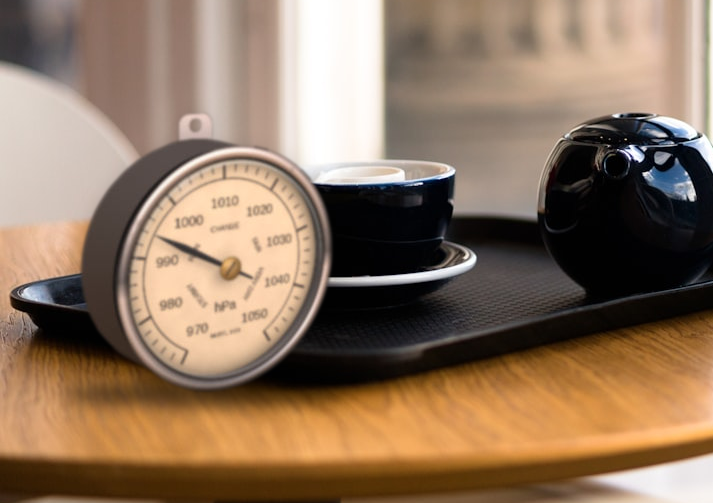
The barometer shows 994hPa
